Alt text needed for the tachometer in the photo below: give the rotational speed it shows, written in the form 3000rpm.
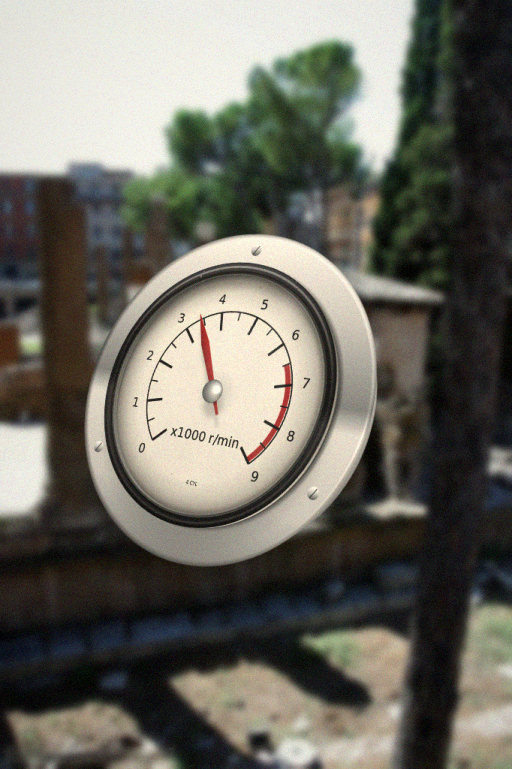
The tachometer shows 3500rpm
